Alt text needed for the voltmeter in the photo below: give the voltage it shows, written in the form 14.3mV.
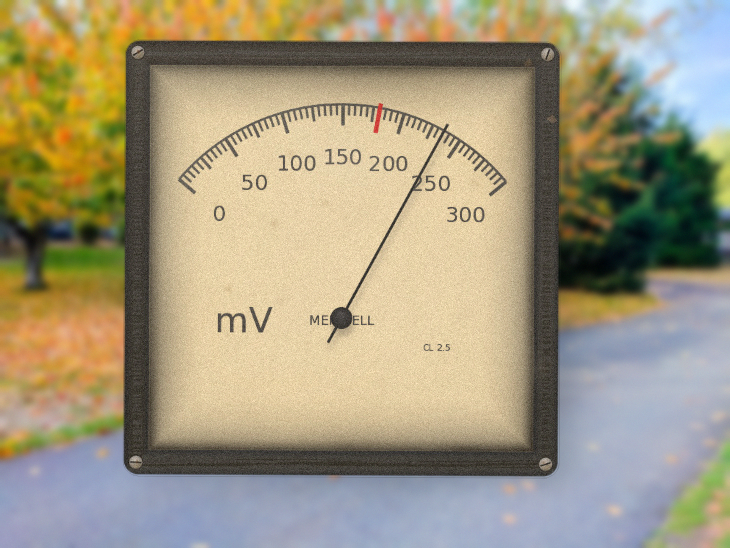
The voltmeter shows 235mV
